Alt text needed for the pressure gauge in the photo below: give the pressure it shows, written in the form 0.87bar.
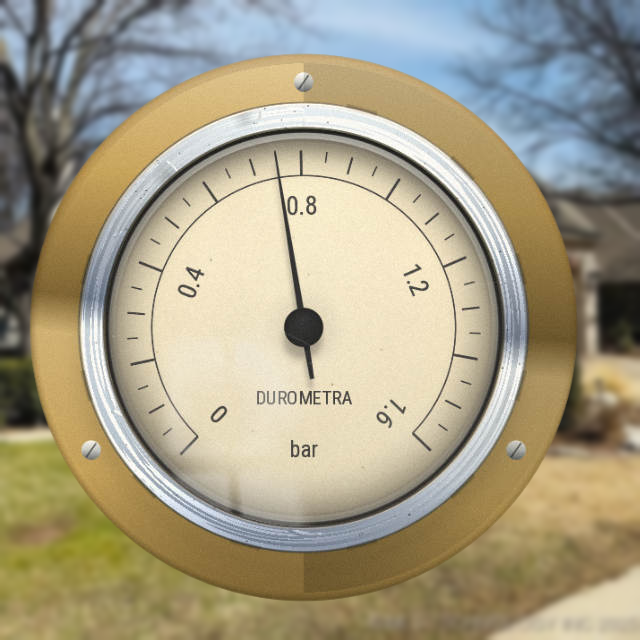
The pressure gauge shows 0.75bar
